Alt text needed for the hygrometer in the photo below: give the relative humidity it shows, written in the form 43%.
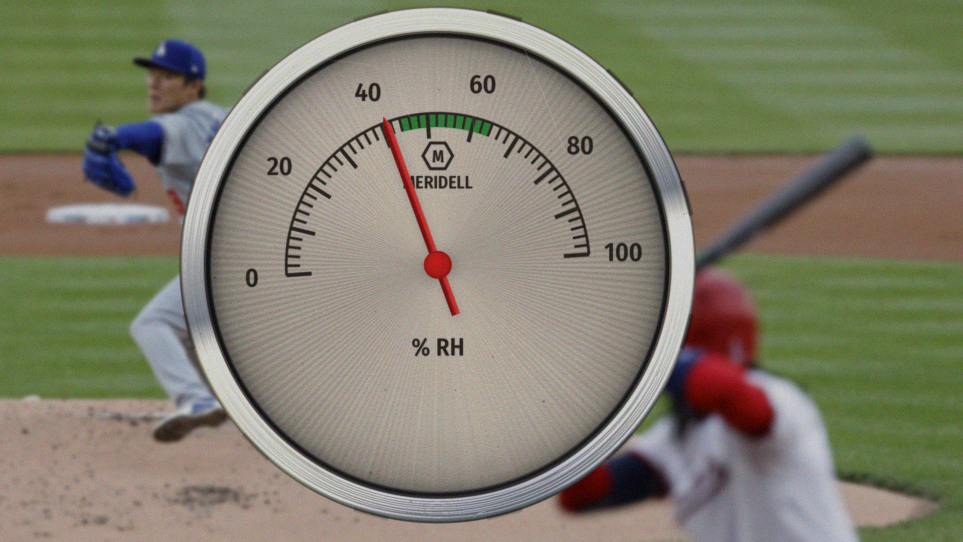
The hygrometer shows 41%
